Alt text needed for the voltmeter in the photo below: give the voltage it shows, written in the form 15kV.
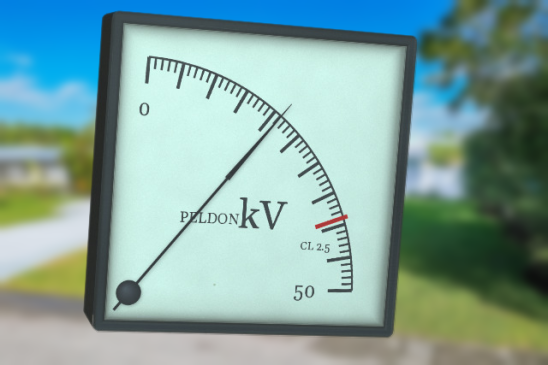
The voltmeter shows 21kV
